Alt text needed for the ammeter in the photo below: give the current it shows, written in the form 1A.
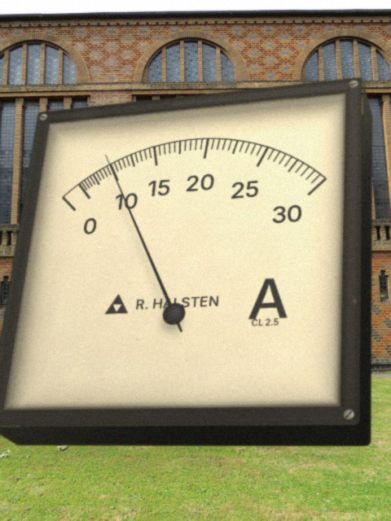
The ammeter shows 10A
